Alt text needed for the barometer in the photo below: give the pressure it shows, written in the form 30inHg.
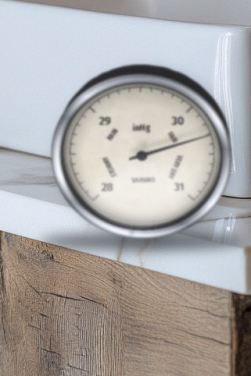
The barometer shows 30.3inHg
